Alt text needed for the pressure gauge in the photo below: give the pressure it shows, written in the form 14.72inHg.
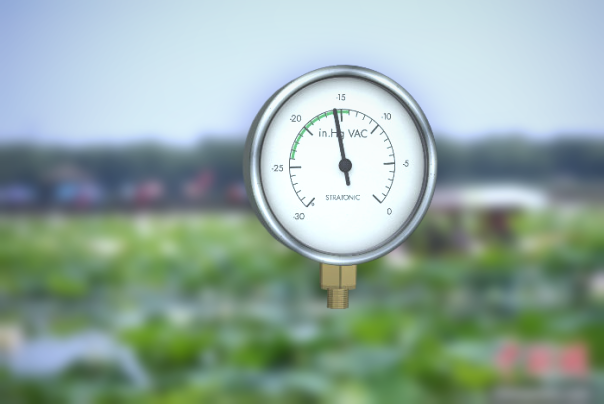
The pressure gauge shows -16inHg
